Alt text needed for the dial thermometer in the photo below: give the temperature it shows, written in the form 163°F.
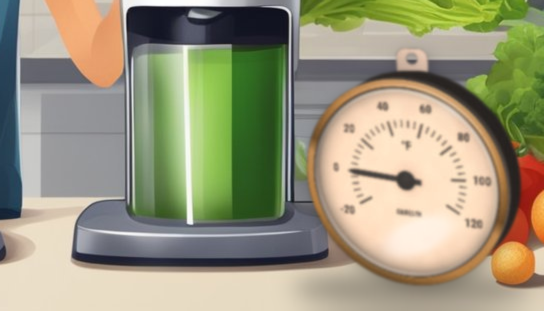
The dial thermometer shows 0°F
